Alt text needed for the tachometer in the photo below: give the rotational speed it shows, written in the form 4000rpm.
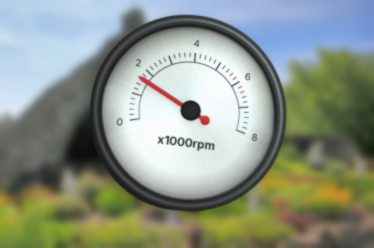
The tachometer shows 1600rpm
